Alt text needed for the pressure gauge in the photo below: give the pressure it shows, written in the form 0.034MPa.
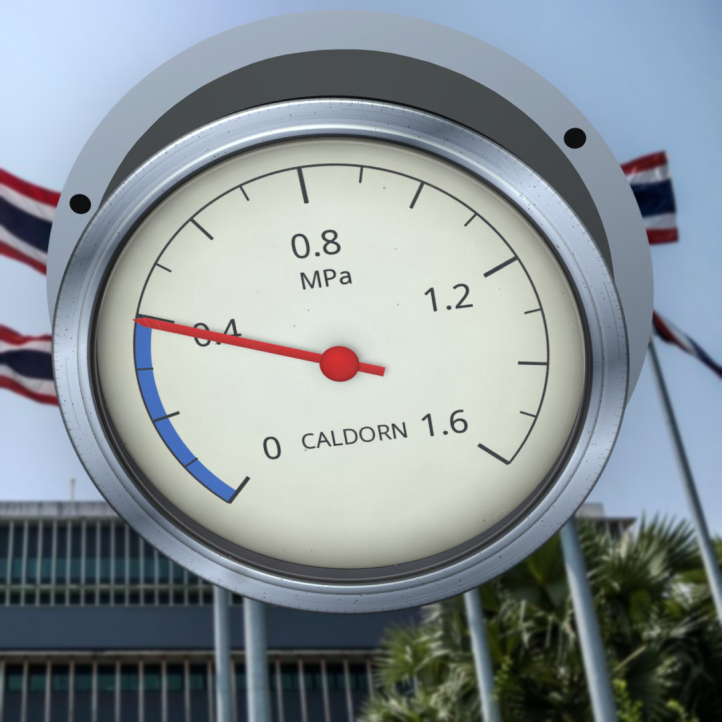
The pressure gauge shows 0.4MPa
